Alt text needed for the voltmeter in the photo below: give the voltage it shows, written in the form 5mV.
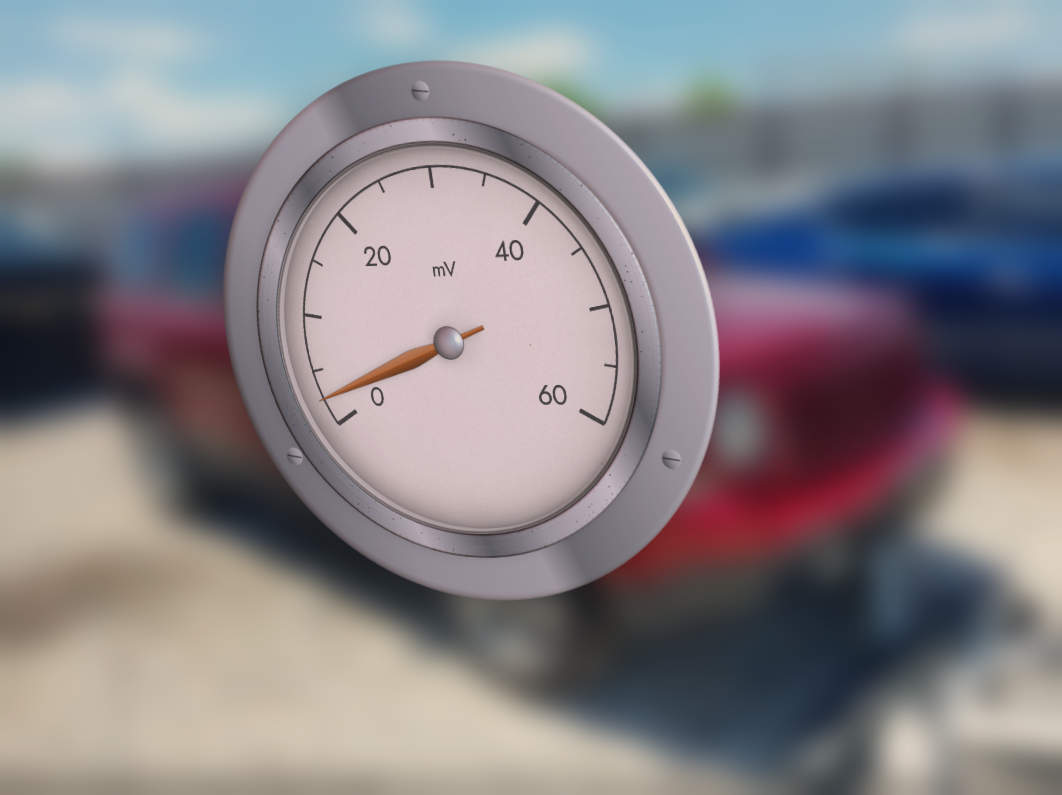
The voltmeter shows 2.5mV
